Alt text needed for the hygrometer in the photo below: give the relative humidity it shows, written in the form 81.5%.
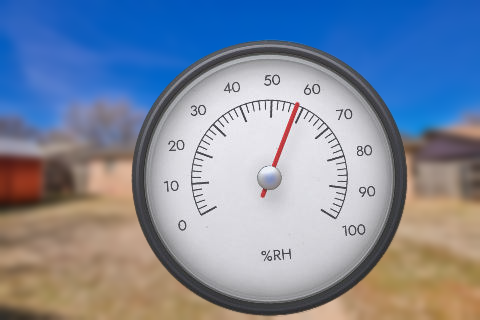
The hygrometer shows 58%
